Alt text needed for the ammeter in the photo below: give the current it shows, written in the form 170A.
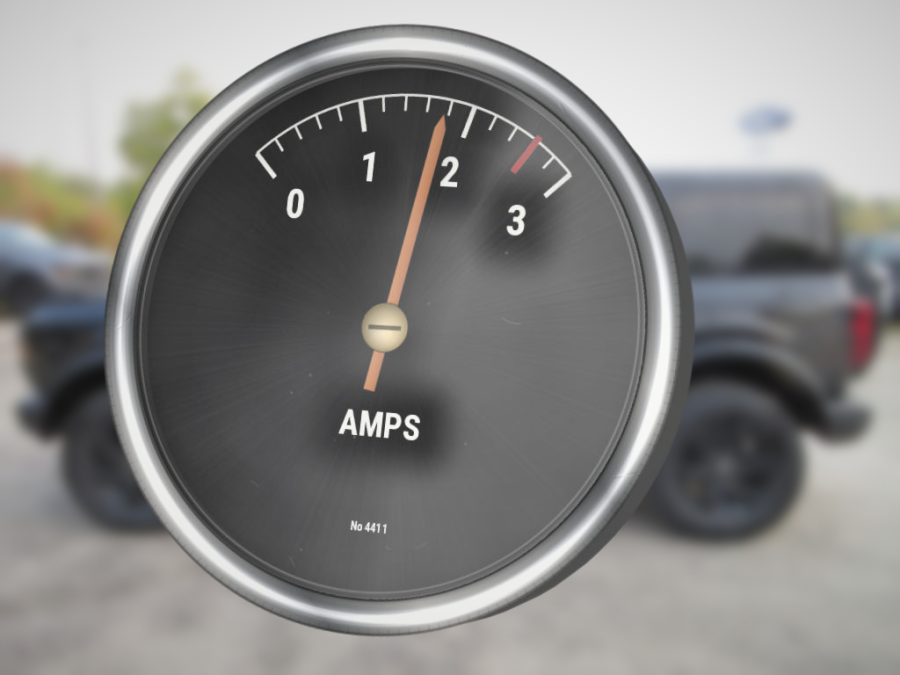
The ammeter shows 1.8A
